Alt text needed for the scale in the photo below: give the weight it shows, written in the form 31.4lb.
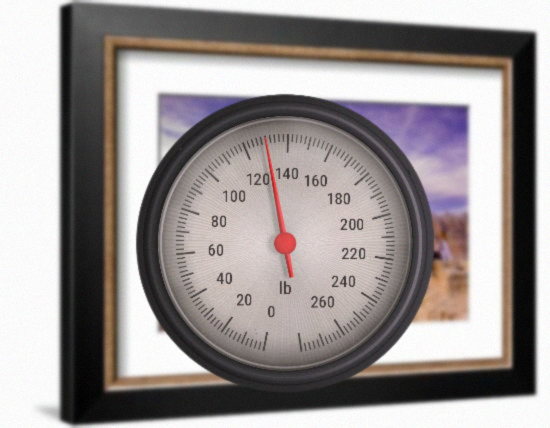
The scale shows 130lb
